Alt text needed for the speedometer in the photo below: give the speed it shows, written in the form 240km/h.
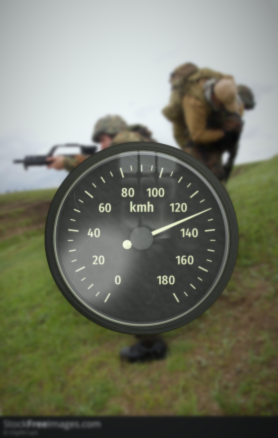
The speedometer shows 130km/h
